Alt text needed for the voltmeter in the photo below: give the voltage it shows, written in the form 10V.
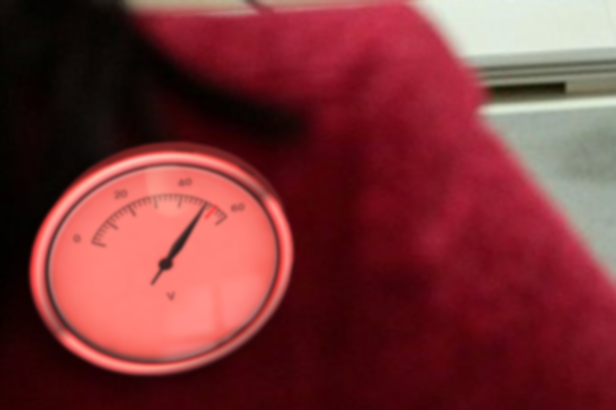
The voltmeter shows 50V
